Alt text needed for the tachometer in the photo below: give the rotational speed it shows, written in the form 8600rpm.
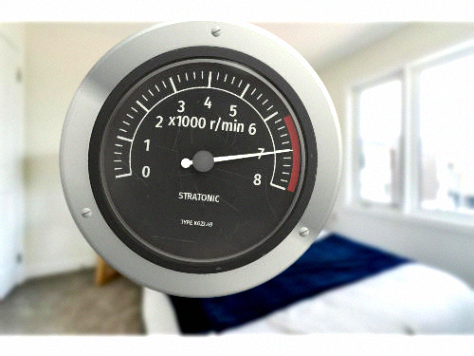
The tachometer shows 7000rpm
